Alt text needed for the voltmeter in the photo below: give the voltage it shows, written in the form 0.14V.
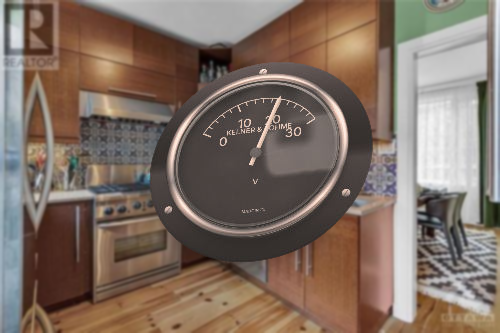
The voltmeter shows 20V
